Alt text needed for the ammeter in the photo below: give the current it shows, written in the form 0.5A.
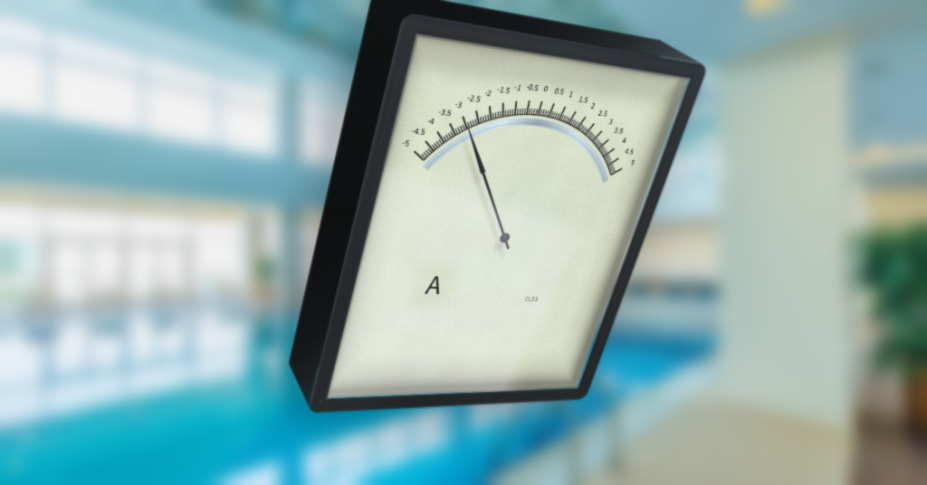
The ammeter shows -3A
